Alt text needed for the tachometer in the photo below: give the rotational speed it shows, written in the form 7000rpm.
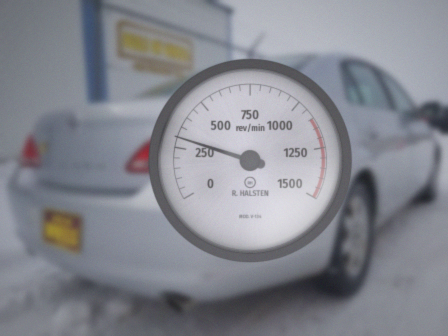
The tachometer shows 300rpm
